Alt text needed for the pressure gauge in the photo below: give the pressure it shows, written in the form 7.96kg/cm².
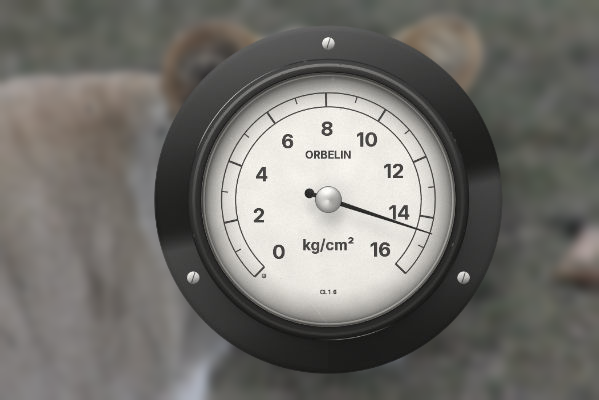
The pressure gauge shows 14.5kg/cm²
